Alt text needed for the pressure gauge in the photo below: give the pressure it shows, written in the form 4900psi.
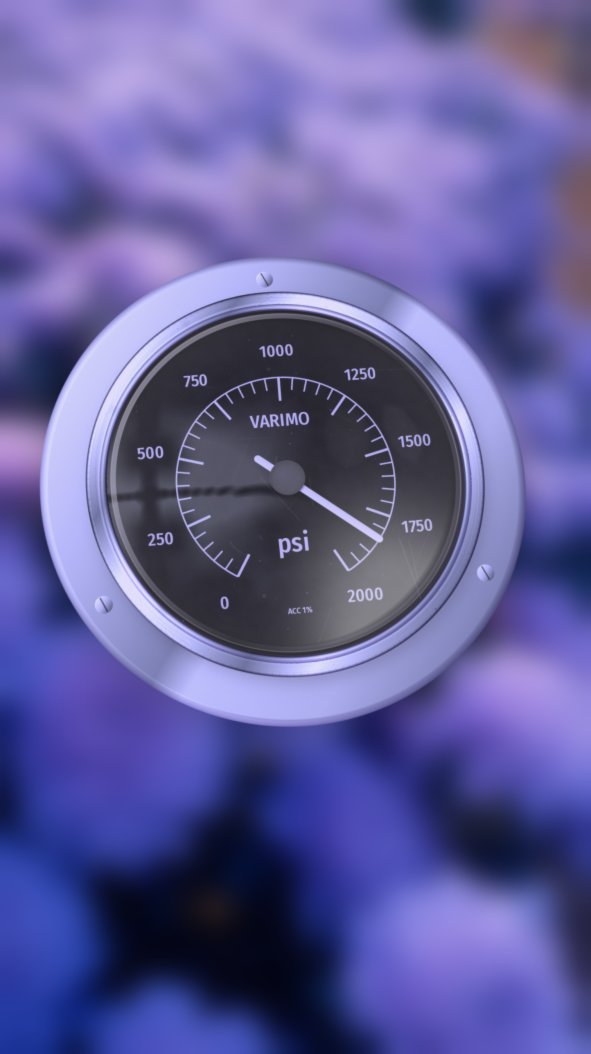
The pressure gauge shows 1850psi
